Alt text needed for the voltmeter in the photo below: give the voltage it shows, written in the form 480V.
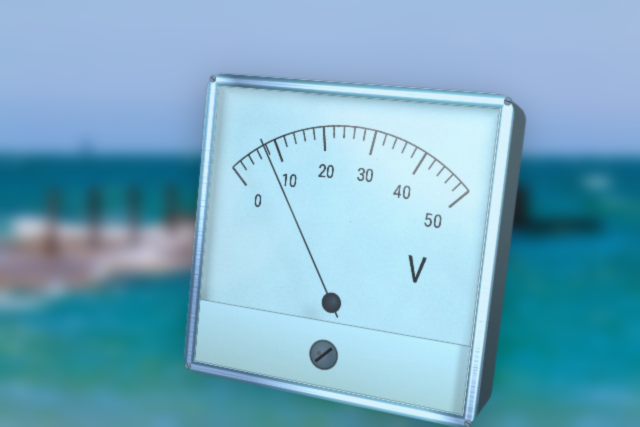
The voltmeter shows 8V
